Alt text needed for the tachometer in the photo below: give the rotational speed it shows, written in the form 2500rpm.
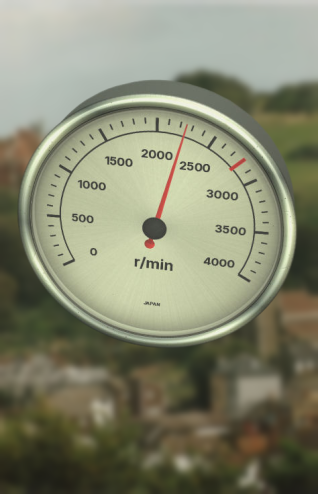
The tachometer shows 2250rpm
